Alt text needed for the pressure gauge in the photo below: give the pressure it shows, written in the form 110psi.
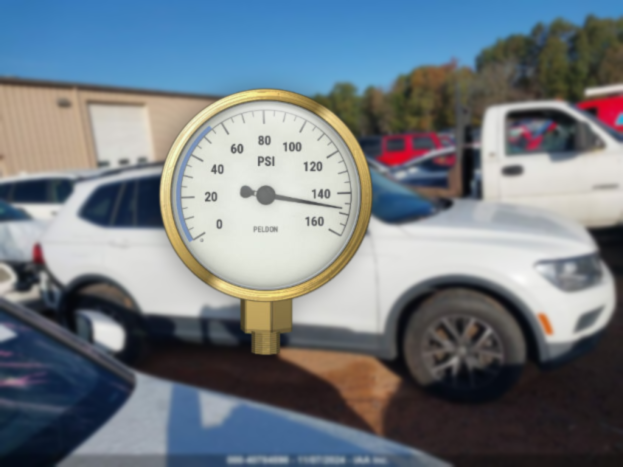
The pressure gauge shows 147.5psi
